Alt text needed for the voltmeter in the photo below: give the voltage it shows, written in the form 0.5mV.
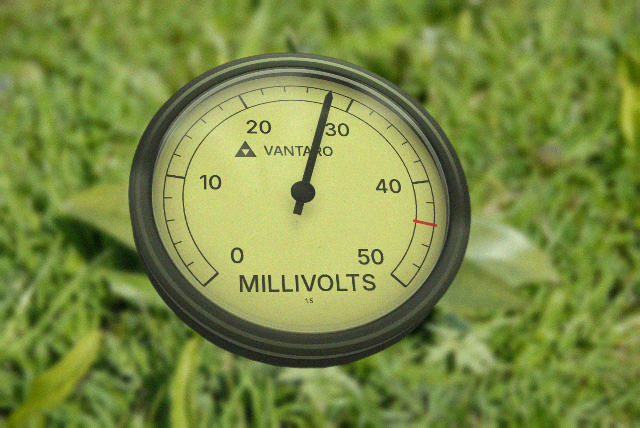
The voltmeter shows 28mV
